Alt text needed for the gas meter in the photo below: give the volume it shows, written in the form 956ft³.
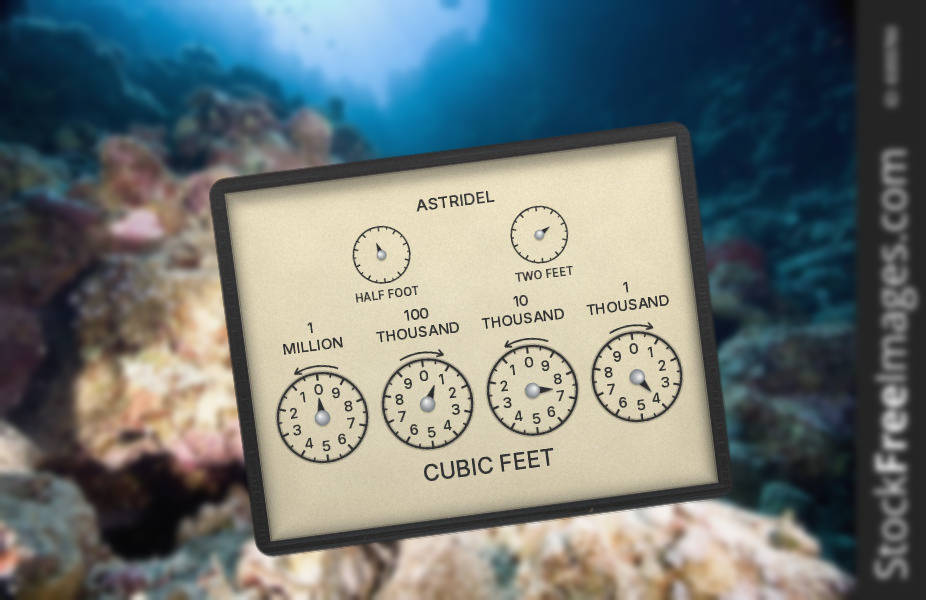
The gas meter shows 7400ft³
